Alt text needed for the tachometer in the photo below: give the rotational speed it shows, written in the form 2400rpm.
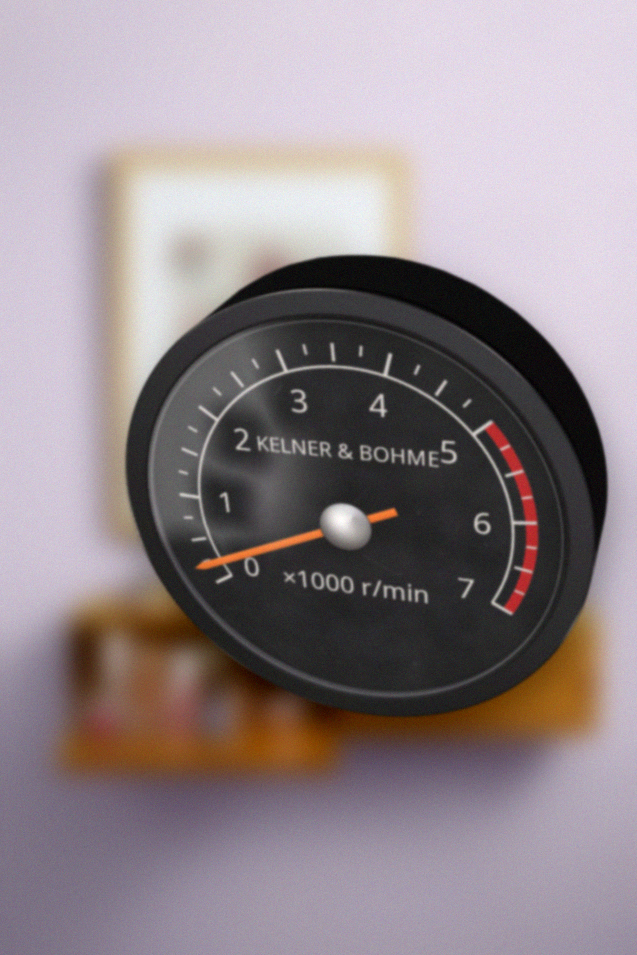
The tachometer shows 250rpm
